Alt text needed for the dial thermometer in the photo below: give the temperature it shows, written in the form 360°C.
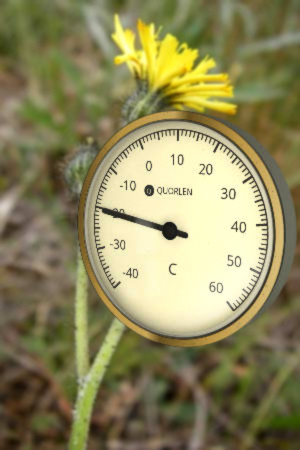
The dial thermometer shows -20°C
